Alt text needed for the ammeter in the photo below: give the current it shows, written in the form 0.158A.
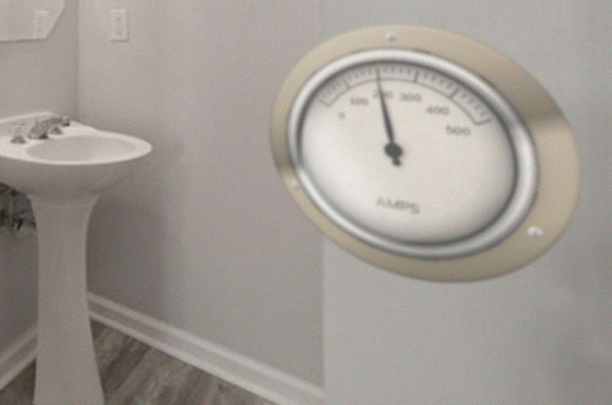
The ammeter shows 200A
